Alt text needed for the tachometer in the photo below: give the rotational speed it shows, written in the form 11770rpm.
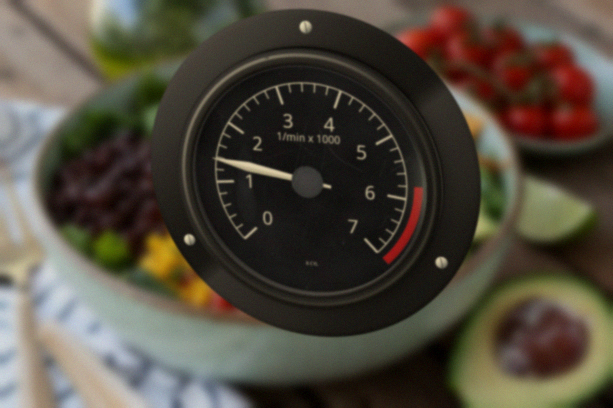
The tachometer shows 1400rpm
